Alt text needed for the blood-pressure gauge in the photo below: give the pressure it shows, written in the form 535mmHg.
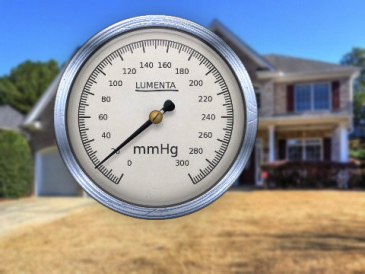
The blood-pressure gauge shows 20mmHg
